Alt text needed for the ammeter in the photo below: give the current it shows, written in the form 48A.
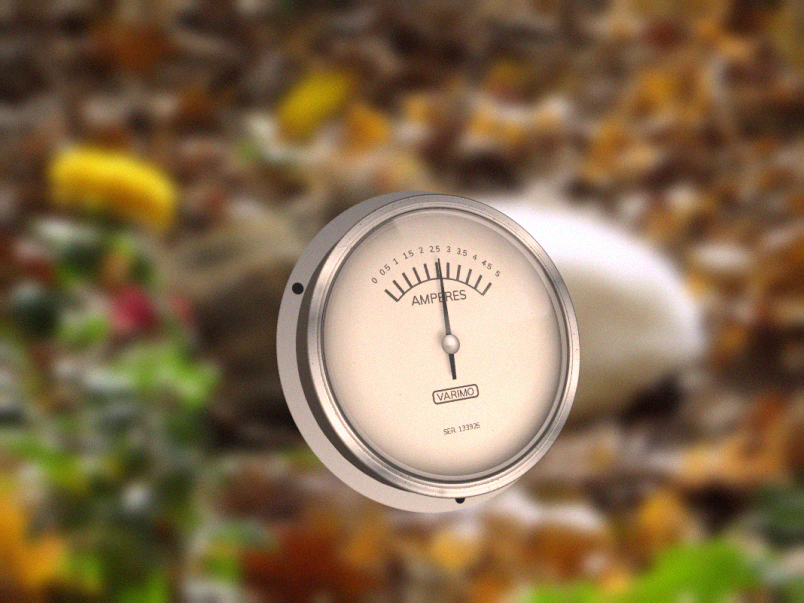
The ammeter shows 2.5A
